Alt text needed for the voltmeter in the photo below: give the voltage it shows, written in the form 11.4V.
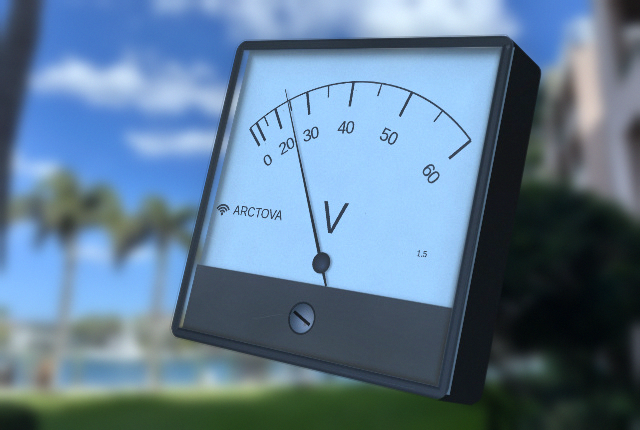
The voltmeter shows 25V
